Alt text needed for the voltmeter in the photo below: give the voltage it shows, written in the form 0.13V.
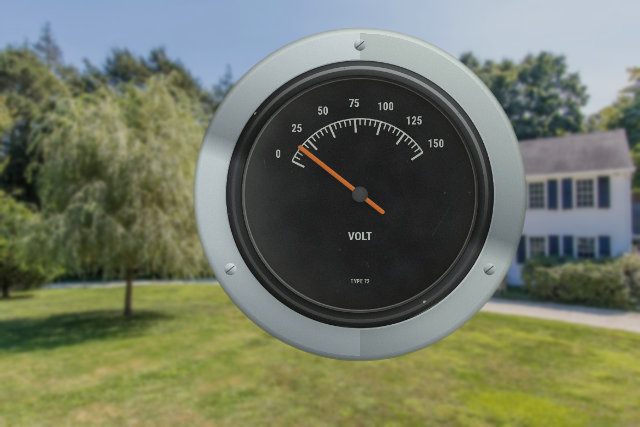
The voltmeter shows 15V
